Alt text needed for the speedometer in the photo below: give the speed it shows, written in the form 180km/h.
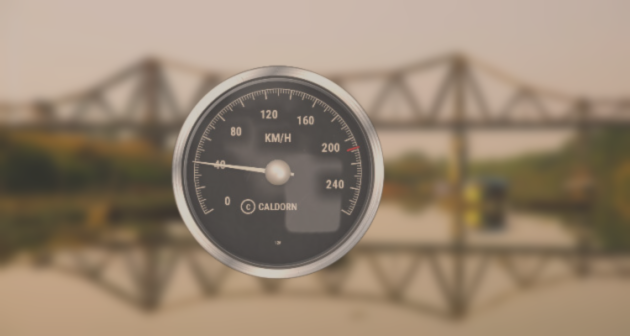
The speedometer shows 40km/h
